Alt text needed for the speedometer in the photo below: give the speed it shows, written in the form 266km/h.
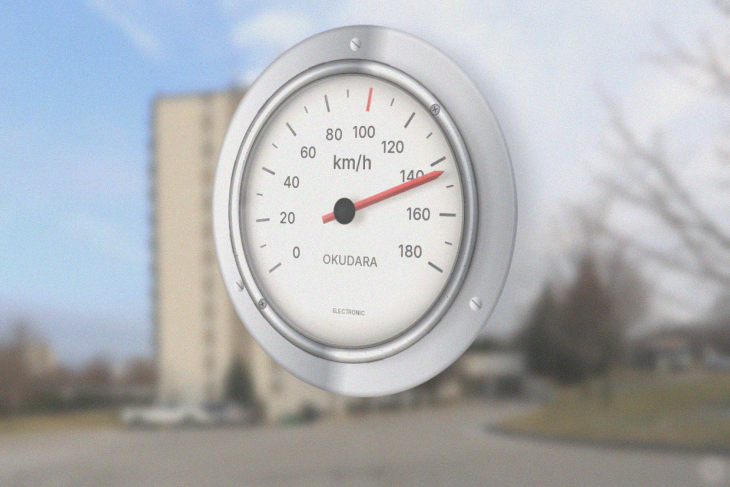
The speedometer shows 145km/h
